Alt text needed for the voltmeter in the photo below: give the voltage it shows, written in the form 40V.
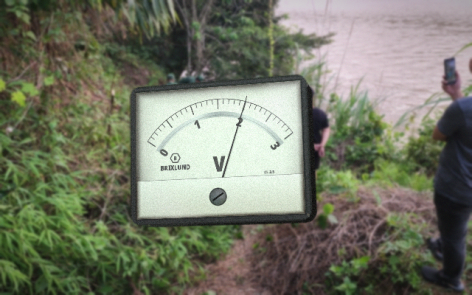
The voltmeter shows 2V
